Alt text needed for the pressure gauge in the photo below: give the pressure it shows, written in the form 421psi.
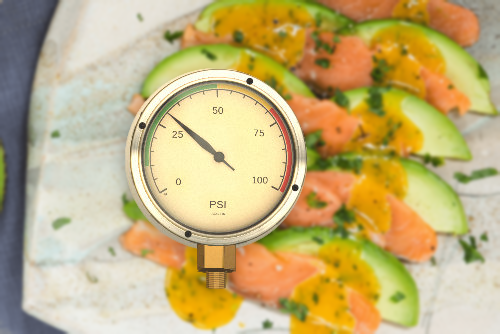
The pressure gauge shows 30psi
